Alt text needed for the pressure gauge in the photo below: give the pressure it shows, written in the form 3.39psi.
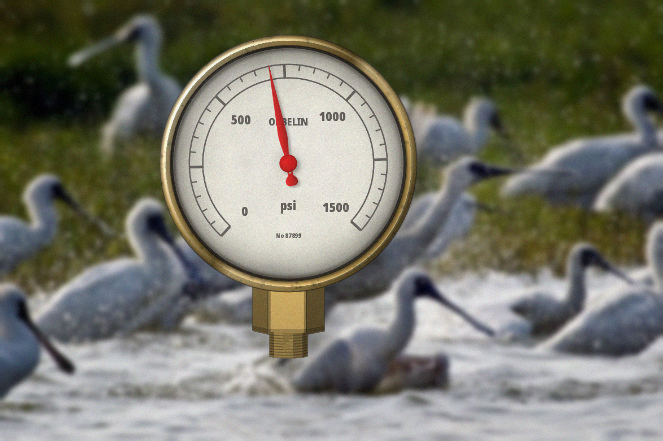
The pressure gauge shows 700psi
